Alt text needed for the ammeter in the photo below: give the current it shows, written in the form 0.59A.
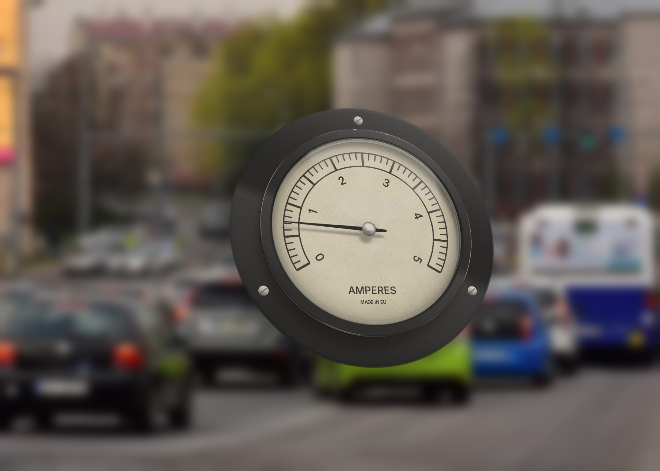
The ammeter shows 0.7A
